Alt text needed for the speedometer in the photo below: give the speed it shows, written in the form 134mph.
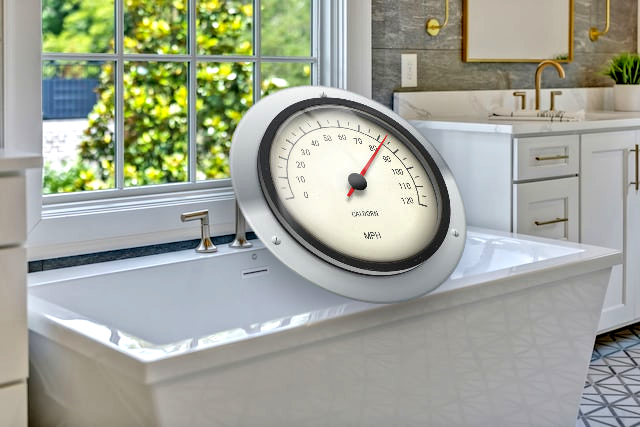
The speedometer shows 82.5mph
